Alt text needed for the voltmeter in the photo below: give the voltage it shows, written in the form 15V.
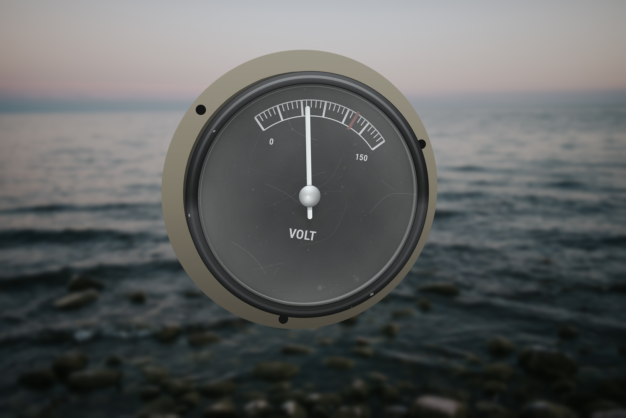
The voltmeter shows 55V
